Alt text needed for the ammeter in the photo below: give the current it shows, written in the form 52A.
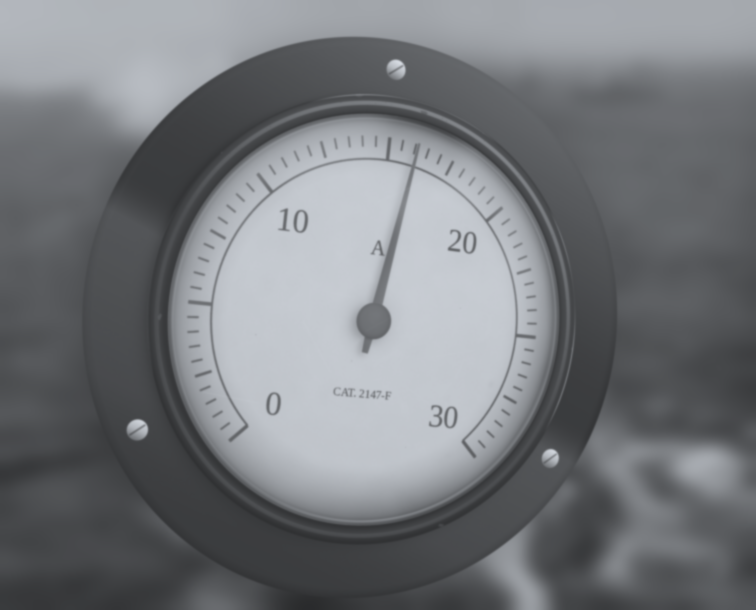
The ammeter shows 16A
